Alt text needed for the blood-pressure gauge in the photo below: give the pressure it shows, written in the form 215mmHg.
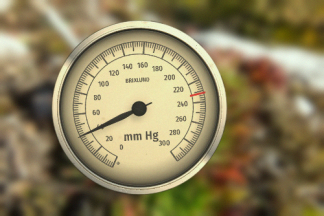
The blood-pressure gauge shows 40mmHg
